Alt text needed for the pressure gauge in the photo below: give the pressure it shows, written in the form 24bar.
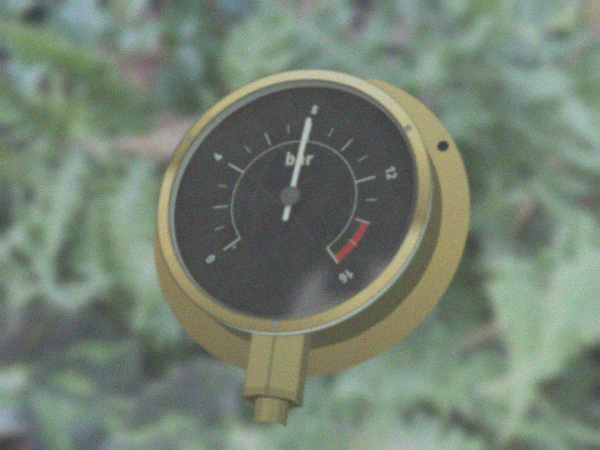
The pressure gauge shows 8bar
